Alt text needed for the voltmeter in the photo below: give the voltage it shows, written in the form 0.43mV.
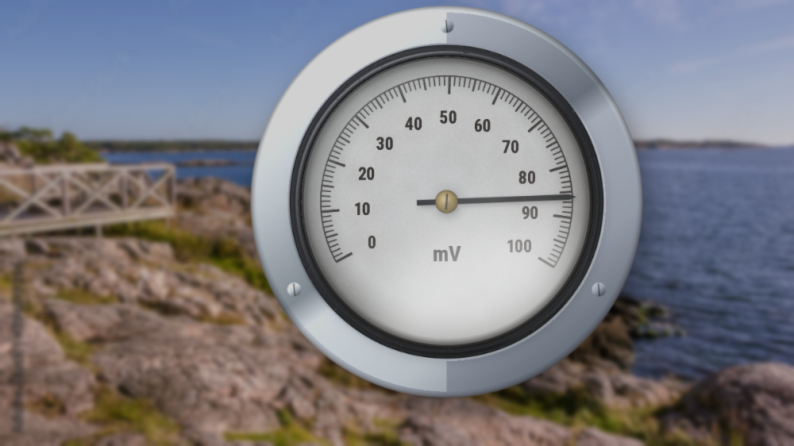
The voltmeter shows 86mV
